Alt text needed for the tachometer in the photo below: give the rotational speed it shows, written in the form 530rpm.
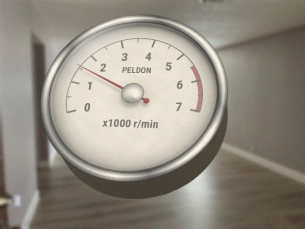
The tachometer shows 1500rpm
